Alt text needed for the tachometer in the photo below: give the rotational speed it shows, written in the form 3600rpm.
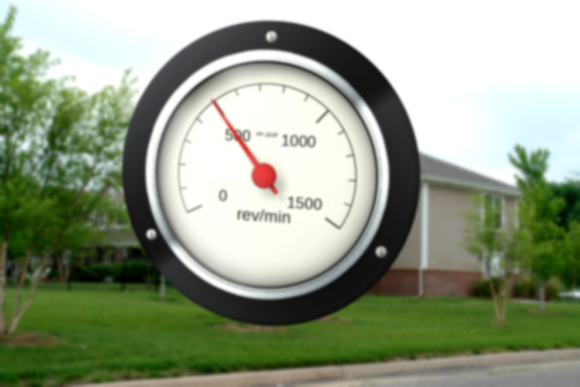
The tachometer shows 500rpm
